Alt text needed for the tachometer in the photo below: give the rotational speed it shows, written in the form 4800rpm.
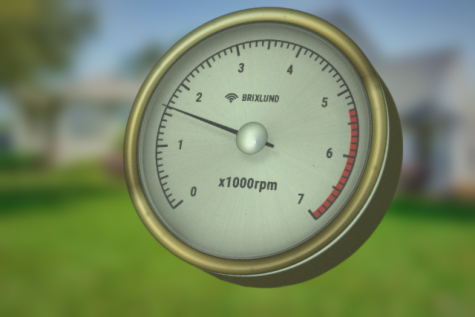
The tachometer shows 1600rpm
